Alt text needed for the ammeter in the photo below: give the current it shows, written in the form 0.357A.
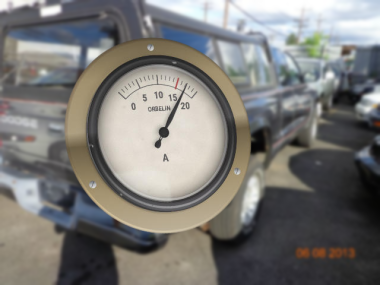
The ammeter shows 17A
